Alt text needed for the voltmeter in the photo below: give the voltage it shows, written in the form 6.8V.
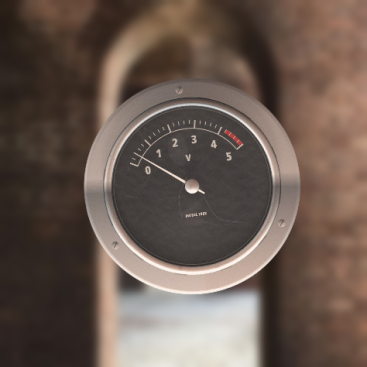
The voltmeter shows 0.4V
